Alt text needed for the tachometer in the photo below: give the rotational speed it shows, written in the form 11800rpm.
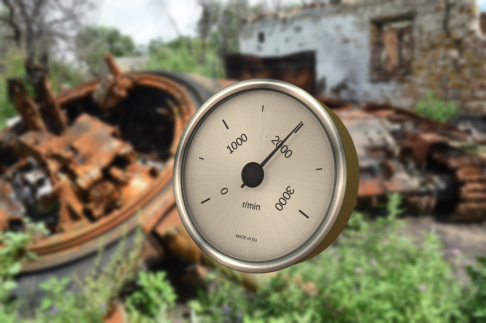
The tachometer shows 2000rpm
